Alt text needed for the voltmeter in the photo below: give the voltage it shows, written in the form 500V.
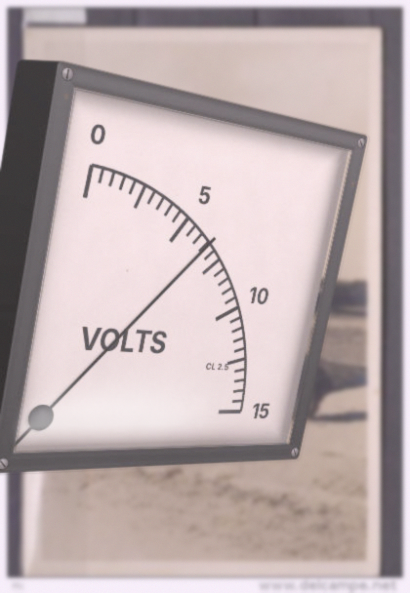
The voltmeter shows 6.5V
